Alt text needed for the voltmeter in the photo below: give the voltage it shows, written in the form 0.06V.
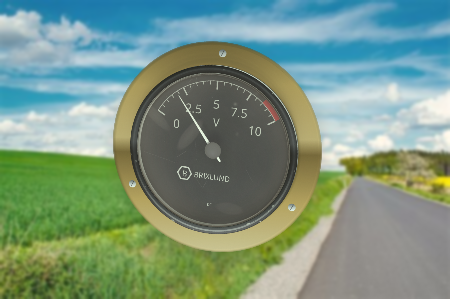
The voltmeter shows 2V
